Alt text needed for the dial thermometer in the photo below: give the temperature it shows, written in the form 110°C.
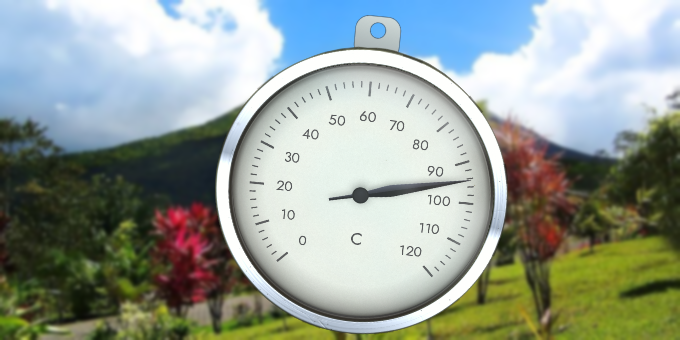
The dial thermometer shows 94°C
